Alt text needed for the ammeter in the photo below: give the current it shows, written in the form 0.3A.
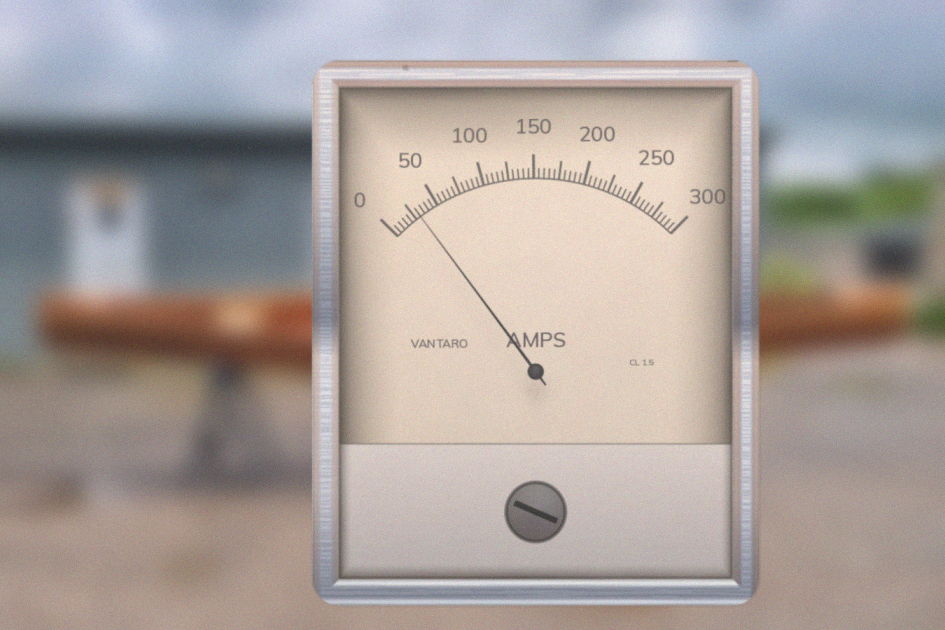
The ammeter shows 30A
